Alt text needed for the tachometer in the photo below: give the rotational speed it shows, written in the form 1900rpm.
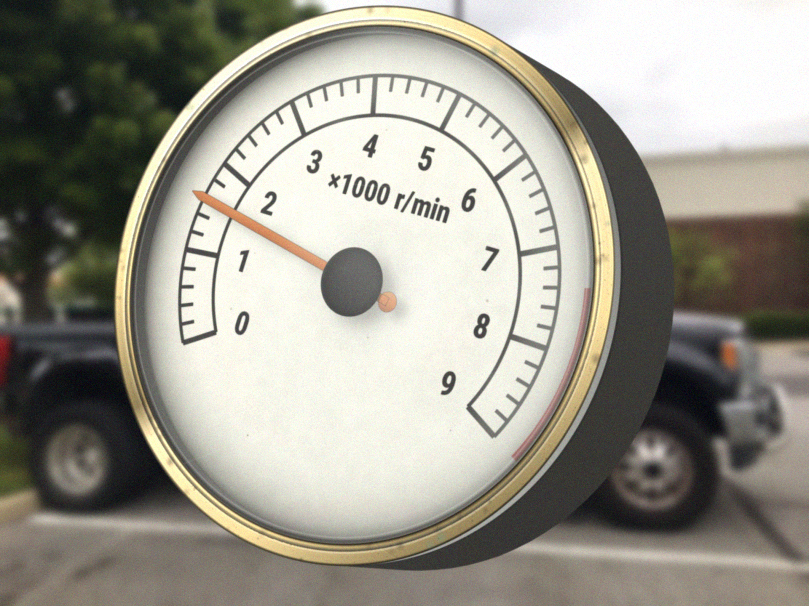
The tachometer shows 1600rpm
